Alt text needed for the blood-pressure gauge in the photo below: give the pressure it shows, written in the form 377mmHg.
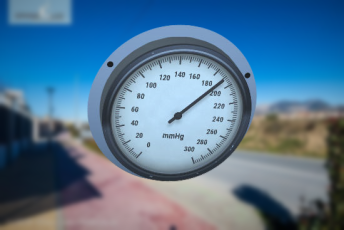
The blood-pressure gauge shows 190mmHg
